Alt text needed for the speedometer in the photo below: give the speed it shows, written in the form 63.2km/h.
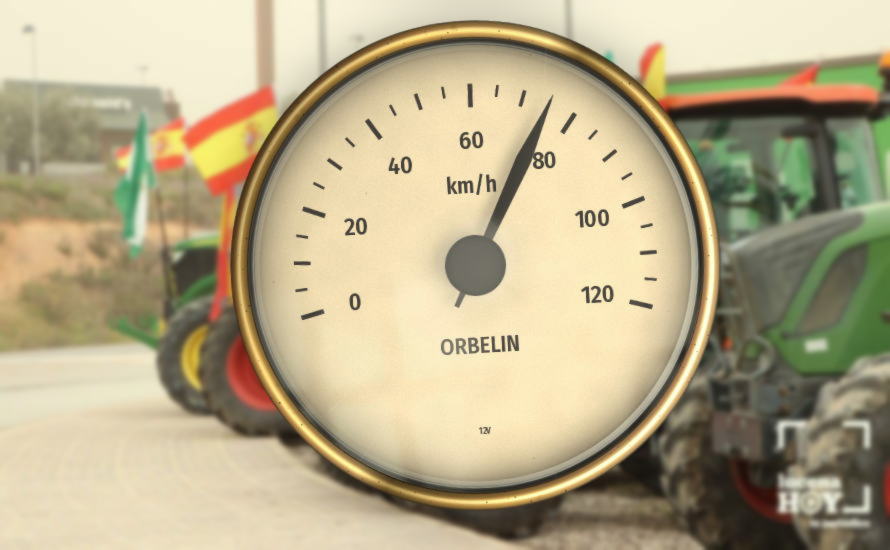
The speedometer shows 75km/h
